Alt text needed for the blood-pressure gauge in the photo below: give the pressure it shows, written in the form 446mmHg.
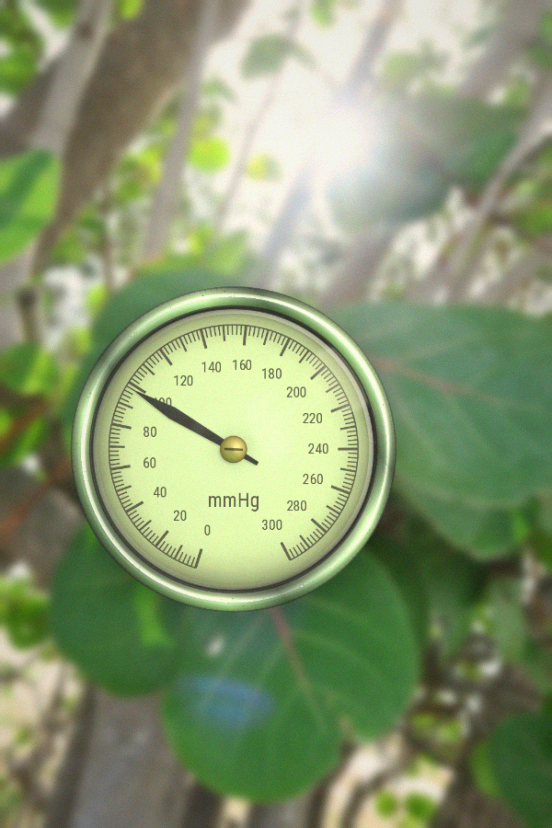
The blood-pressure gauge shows 98mmHg
